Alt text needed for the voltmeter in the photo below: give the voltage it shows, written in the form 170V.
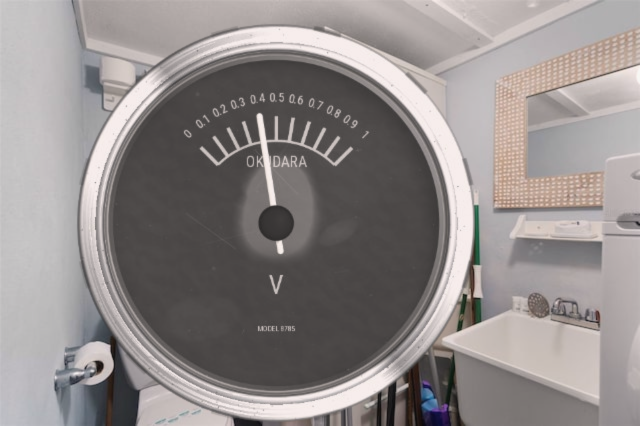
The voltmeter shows 0.4V
